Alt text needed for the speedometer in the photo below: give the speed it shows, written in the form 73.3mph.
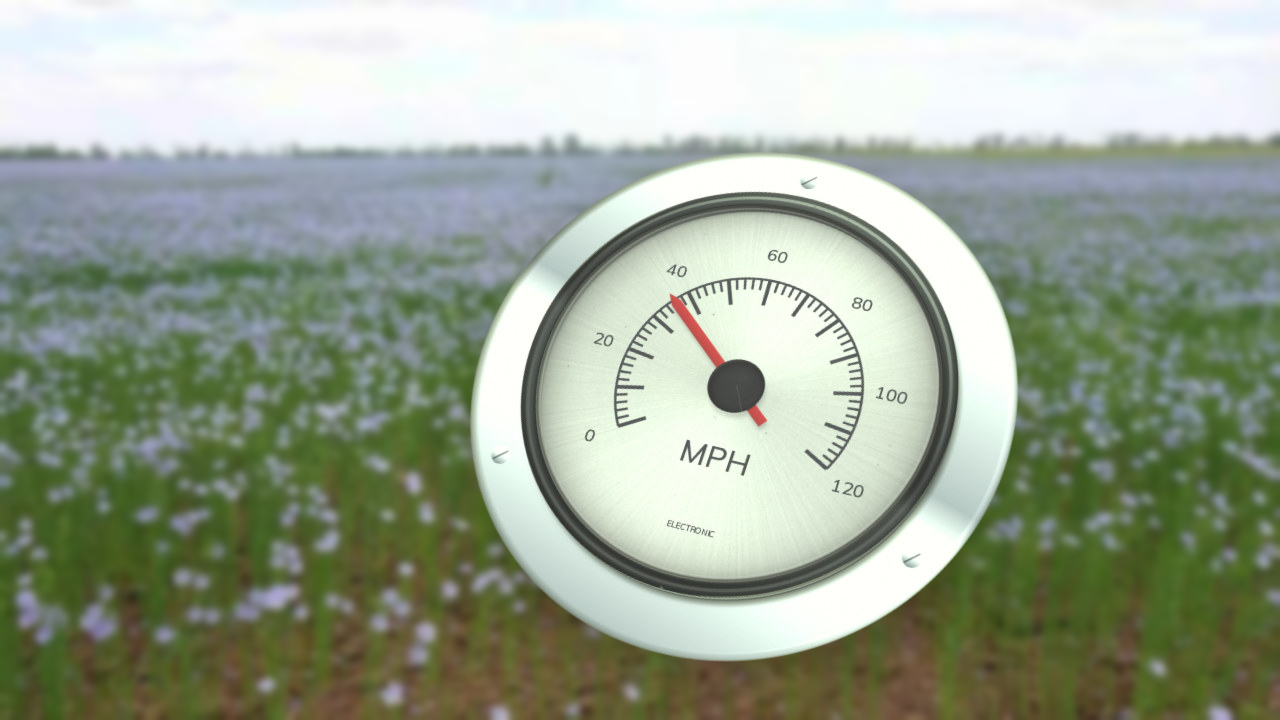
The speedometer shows 36mph
